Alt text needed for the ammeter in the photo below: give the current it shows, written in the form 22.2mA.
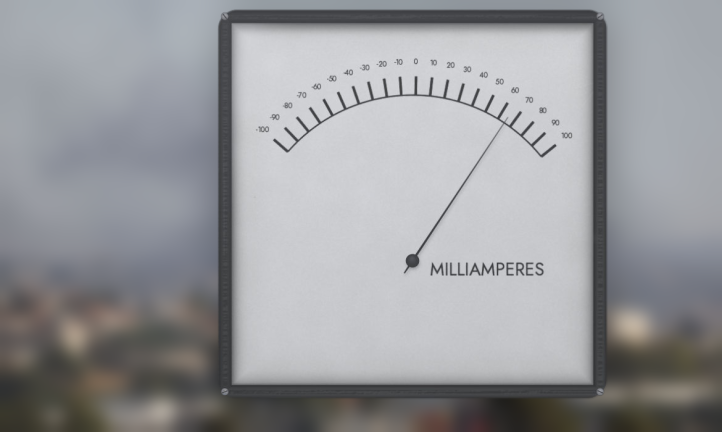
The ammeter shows 65mA
